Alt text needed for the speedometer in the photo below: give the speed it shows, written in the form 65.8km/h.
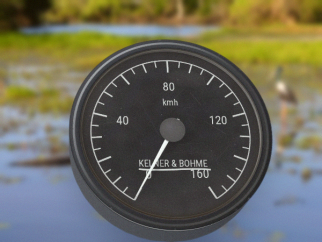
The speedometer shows 0km/h
